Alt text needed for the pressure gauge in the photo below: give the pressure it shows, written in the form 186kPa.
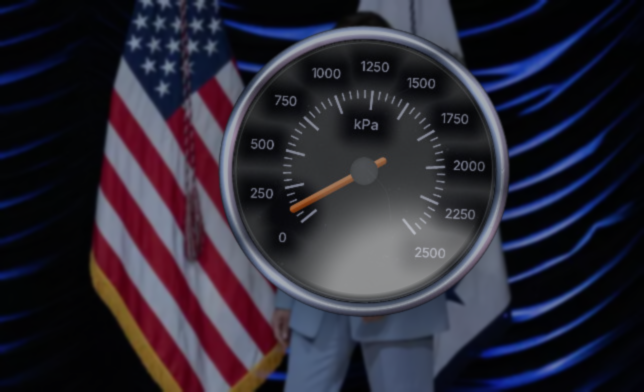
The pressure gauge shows 100kPa
